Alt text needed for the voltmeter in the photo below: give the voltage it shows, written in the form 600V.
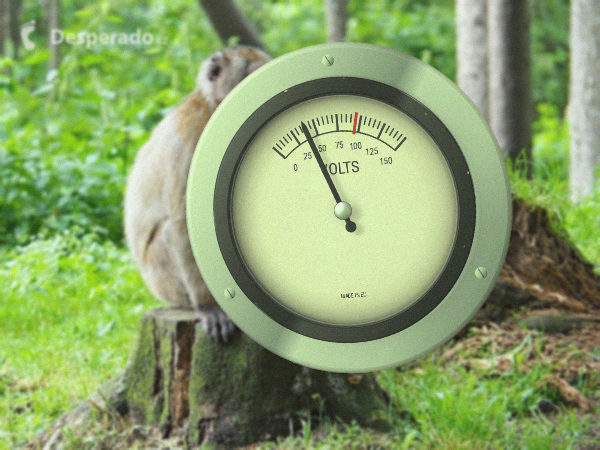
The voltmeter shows 40V
